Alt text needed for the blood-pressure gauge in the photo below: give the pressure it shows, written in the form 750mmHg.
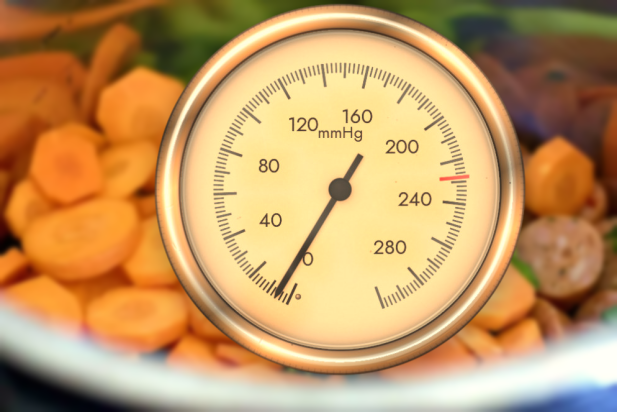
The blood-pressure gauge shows 6mmHg
